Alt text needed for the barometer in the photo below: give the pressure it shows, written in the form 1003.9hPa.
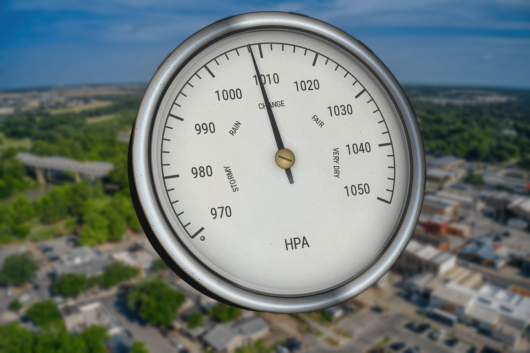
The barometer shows 1008hPa
